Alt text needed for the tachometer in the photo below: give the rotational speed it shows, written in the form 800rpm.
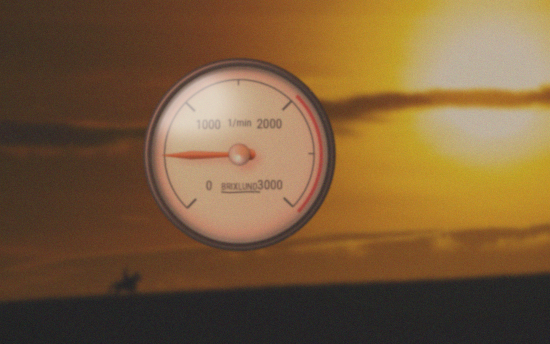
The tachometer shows 500rpm
